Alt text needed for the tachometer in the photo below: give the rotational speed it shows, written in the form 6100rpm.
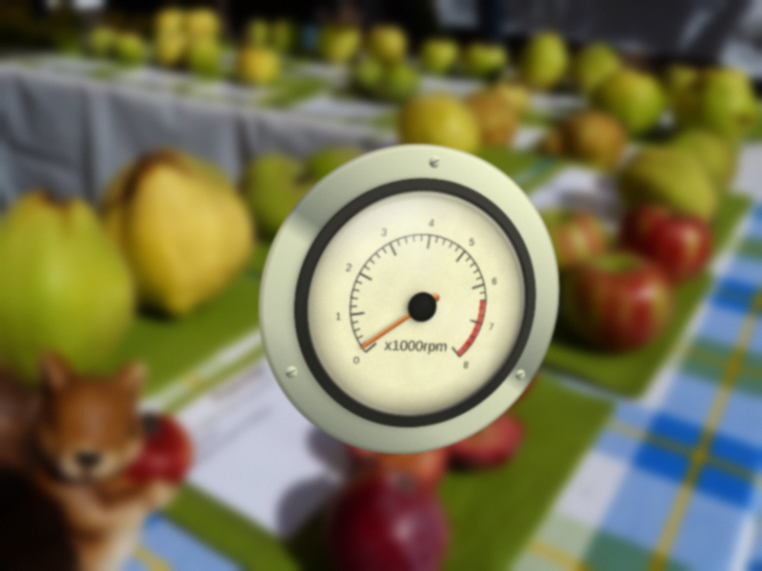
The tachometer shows 200rpm
